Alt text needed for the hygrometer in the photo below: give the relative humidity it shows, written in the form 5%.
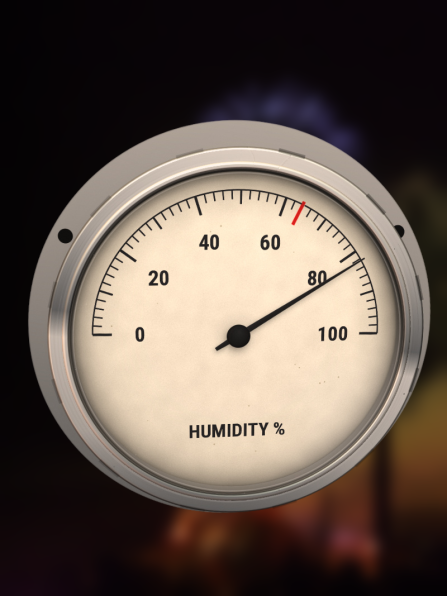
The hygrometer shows 82%
